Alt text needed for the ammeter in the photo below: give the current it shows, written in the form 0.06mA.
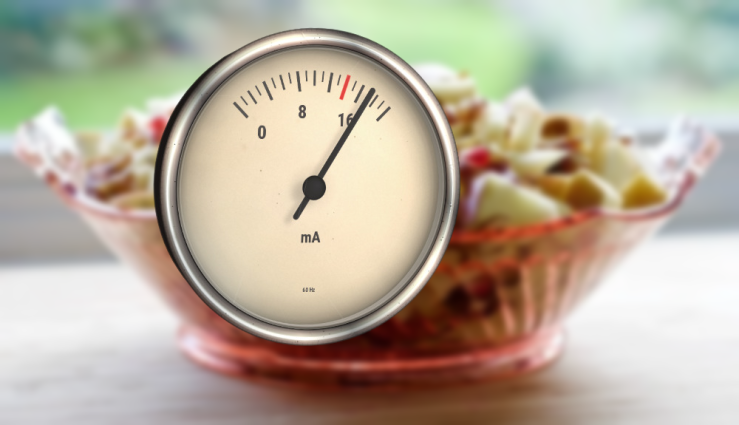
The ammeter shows 17mA
